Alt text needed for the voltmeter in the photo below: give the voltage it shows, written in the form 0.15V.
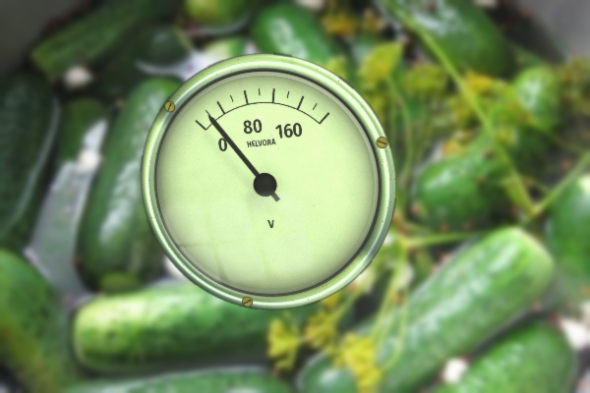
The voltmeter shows 20V
